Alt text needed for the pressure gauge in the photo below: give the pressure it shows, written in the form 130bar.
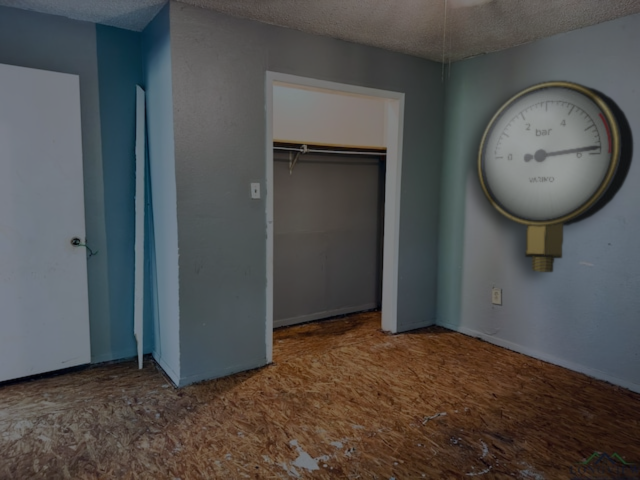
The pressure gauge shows 5.8bar
